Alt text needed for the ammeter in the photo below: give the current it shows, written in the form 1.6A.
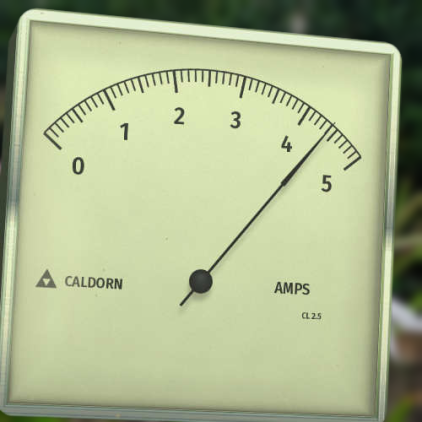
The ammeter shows 4.4A
